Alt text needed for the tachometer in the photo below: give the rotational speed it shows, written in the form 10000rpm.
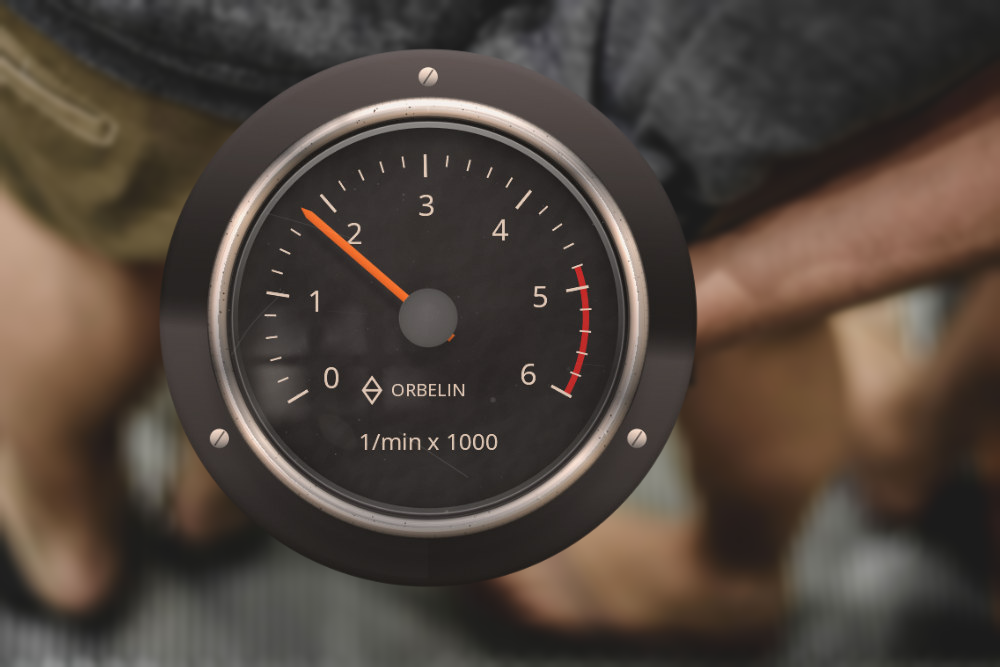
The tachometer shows 1800rpm
